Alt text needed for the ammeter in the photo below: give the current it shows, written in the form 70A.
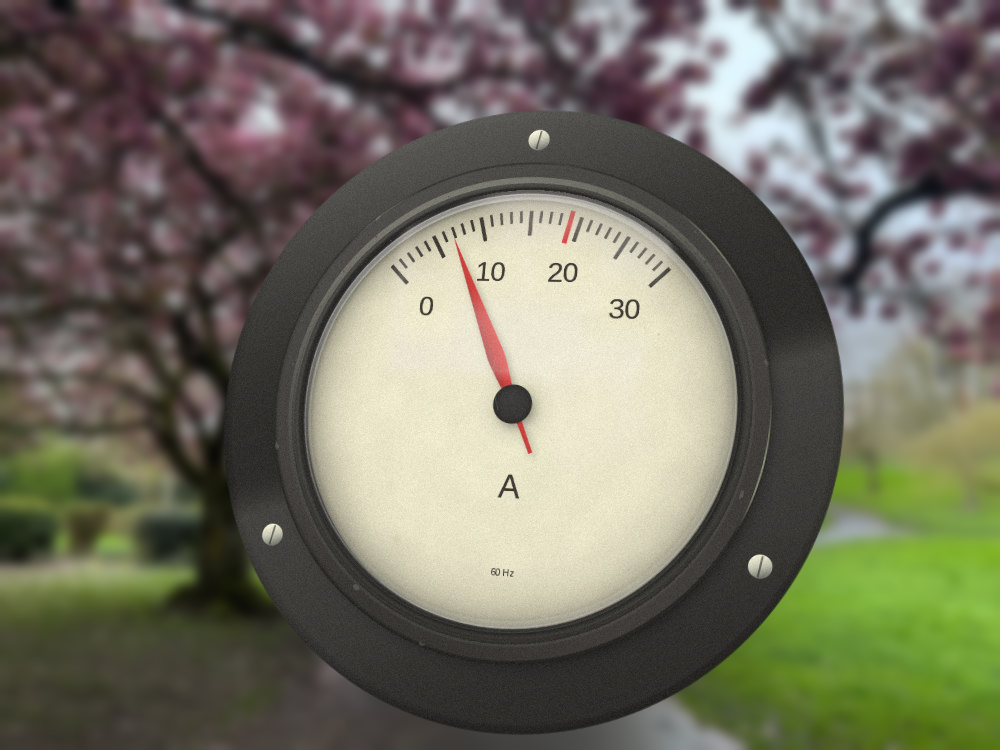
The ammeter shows 7A
